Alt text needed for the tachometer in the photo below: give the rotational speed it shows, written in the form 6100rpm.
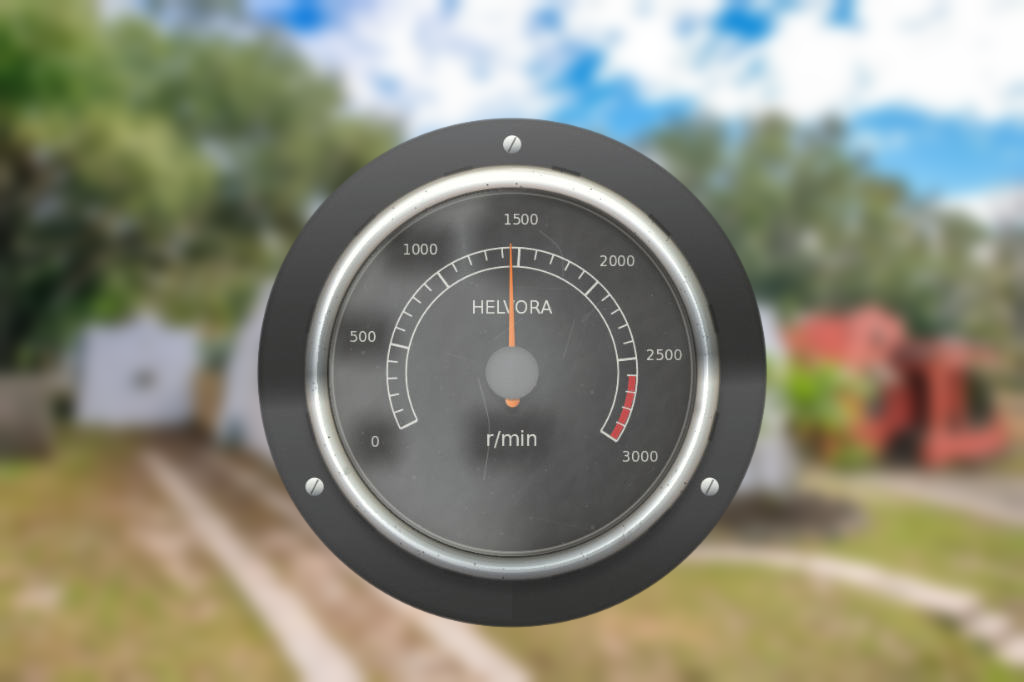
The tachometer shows 1450rpm
